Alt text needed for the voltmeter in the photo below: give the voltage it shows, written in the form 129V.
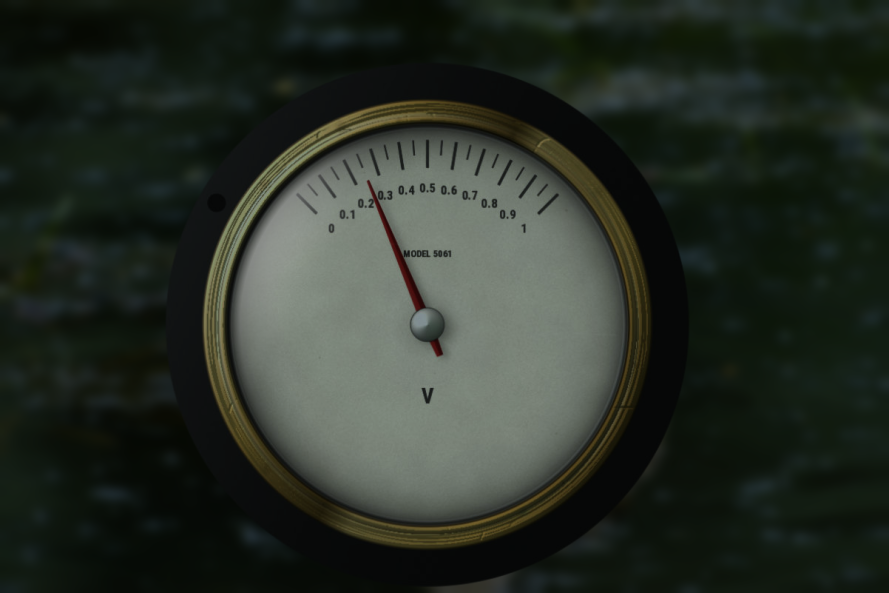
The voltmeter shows 0.25V
